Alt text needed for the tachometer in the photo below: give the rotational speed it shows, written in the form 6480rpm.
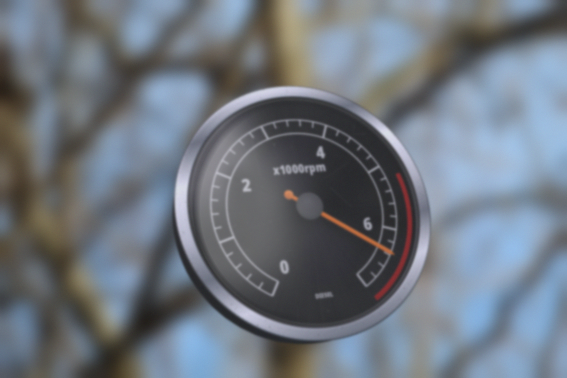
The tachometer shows 6400rpm
